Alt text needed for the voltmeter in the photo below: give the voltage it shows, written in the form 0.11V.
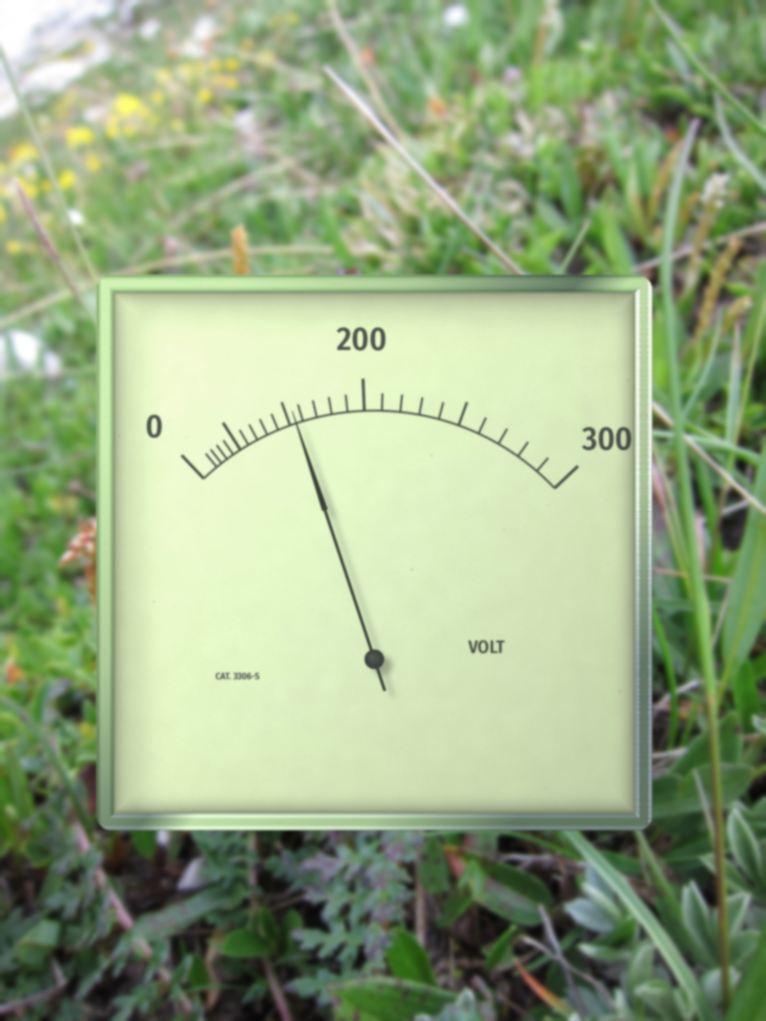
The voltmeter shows 155V
